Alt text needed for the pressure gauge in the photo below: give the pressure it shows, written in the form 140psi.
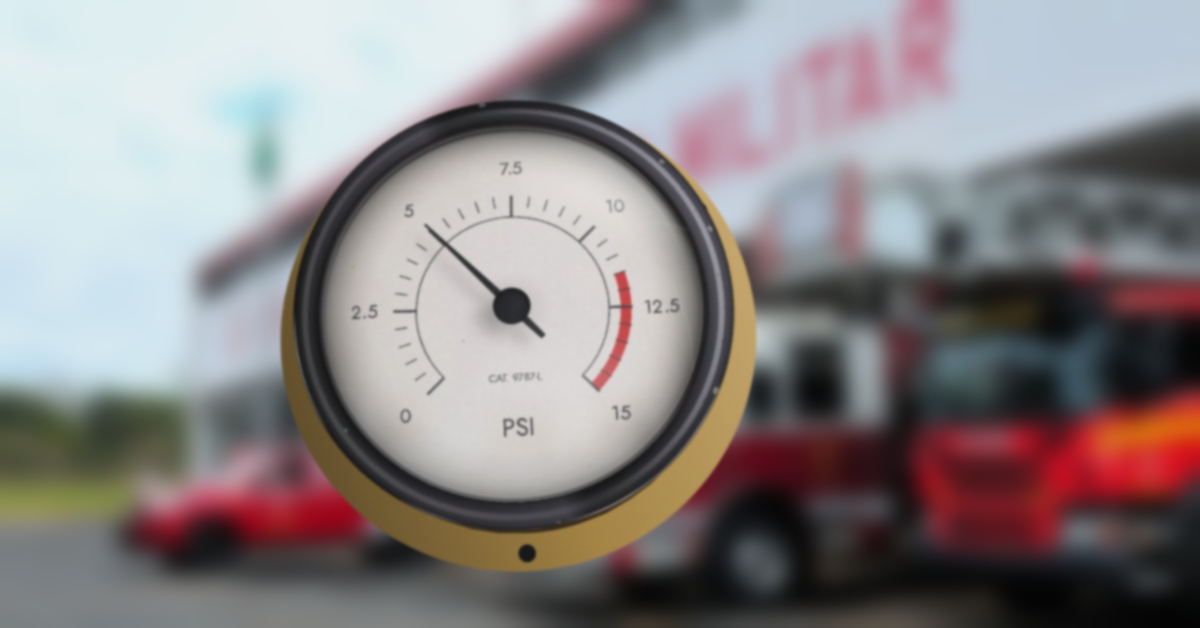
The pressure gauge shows 5psi
